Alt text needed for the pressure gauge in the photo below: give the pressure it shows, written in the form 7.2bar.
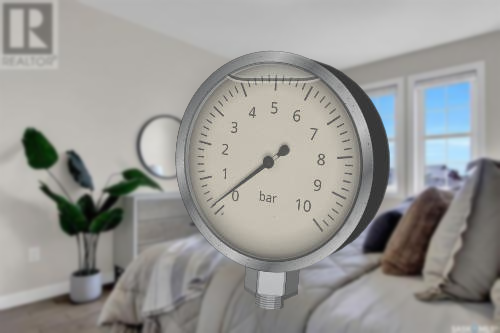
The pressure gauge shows 0.2bar
